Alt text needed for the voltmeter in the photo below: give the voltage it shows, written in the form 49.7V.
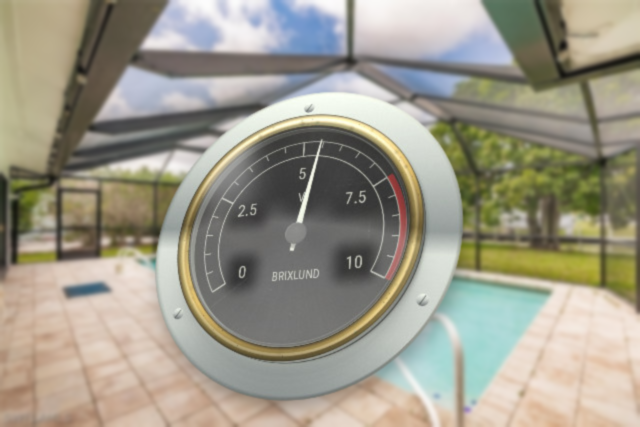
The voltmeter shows 5.5V
